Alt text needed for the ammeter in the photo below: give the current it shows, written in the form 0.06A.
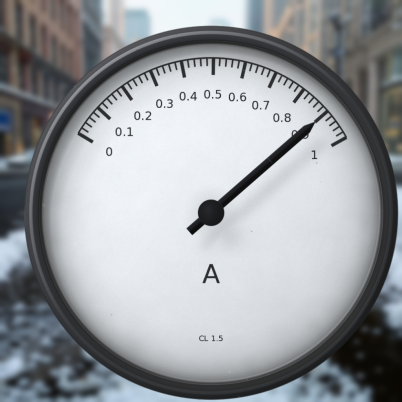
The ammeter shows 0.9A
